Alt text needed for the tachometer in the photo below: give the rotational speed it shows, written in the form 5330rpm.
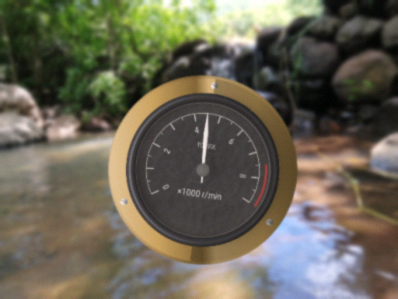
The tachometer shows 4500rpm
